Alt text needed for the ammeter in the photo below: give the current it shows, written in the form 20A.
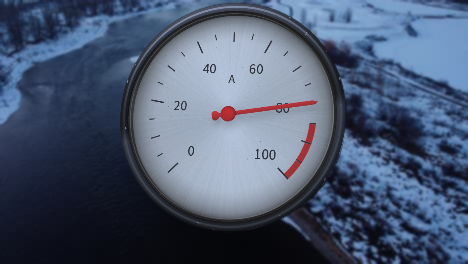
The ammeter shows 80A
